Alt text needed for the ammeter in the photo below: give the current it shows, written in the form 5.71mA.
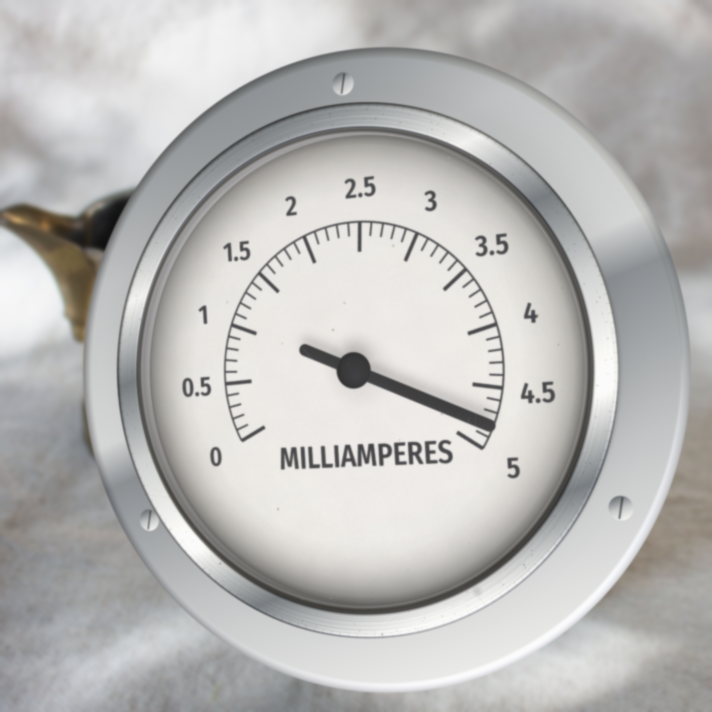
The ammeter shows 4.8mA
